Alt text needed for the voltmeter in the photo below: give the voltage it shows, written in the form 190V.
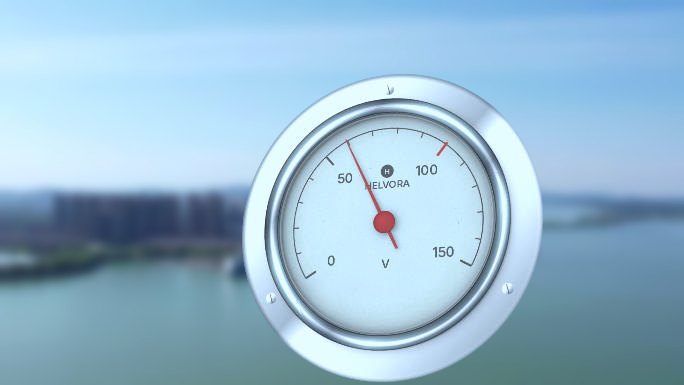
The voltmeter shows 60V
